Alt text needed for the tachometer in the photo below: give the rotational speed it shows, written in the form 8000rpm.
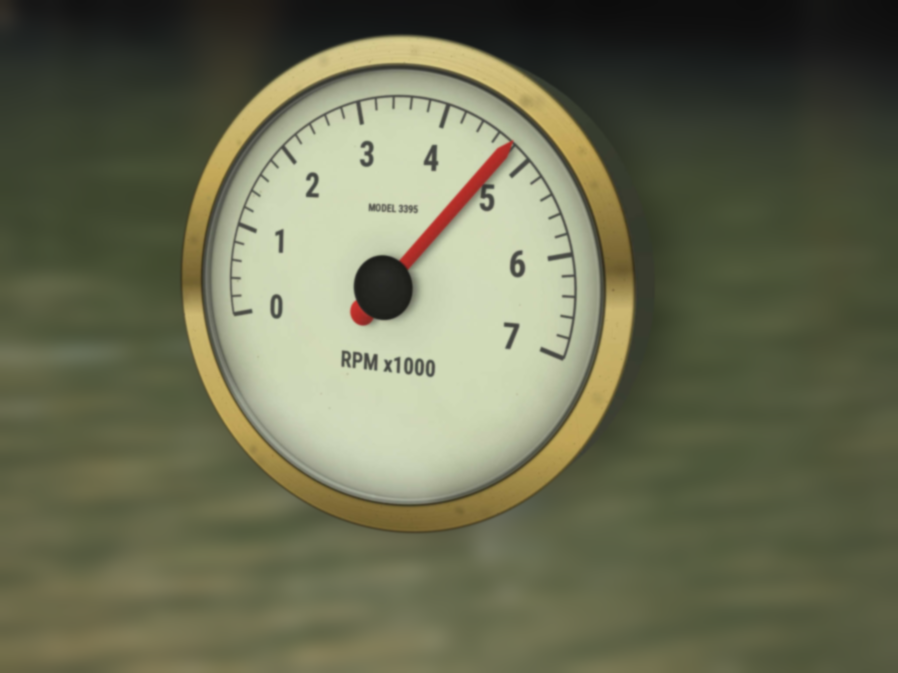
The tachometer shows 4800rpm
